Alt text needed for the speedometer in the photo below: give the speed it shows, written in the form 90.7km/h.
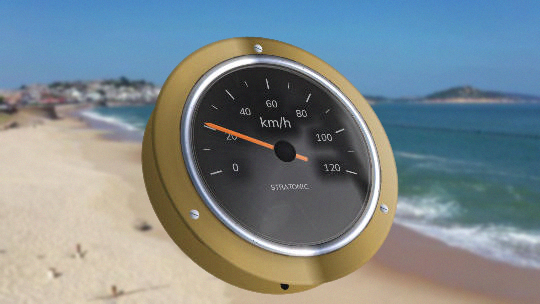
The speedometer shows 20km/h
